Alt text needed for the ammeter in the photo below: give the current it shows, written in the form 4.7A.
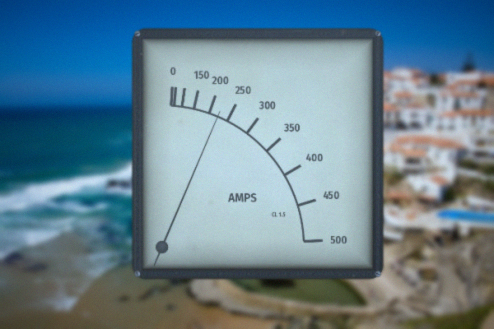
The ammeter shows 225A
